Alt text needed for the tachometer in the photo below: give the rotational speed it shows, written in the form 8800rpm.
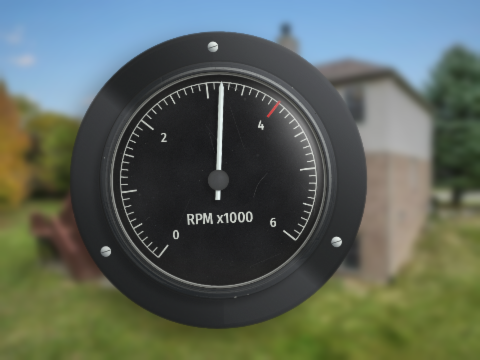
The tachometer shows 3200rpm
